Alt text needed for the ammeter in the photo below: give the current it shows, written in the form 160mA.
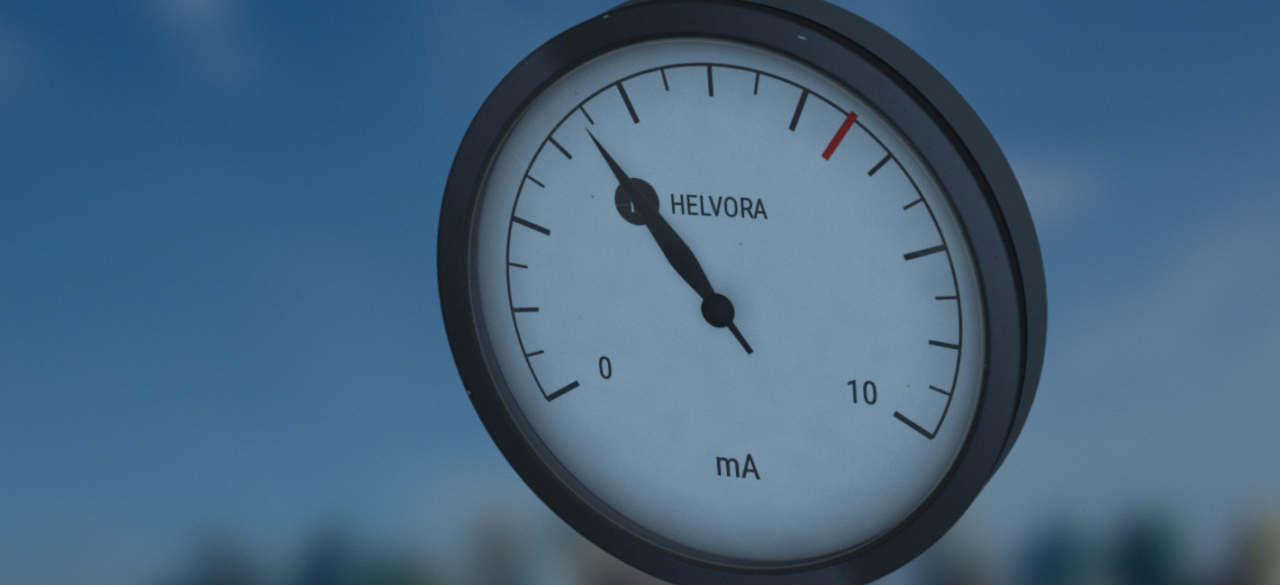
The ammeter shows 3.5mA
